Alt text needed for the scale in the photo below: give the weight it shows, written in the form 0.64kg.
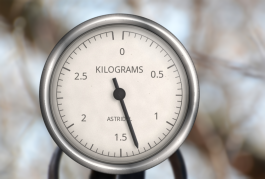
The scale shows 1.35kg
